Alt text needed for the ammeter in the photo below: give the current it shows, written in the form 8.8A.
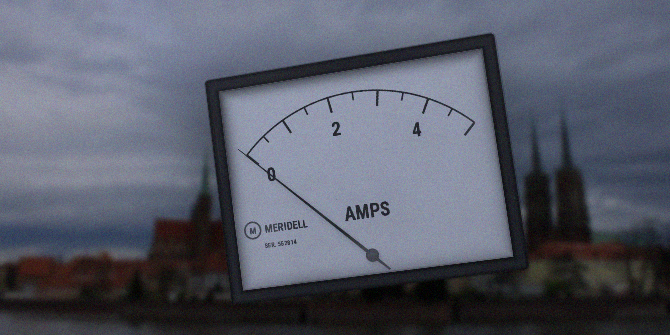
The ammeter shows 0A
